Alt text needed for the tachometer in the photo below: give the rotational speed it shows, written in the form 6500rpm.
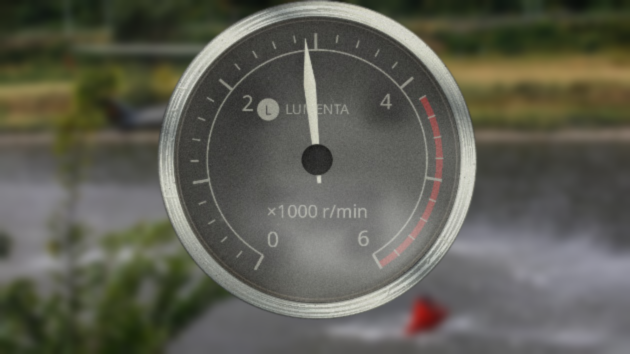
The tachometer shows 2900rpm
